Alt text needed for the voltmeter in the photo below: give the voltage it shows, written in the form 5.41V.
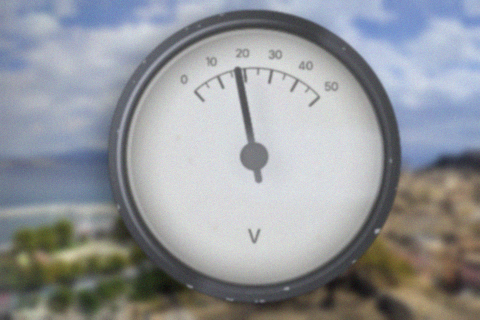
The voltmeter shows 17.5V
